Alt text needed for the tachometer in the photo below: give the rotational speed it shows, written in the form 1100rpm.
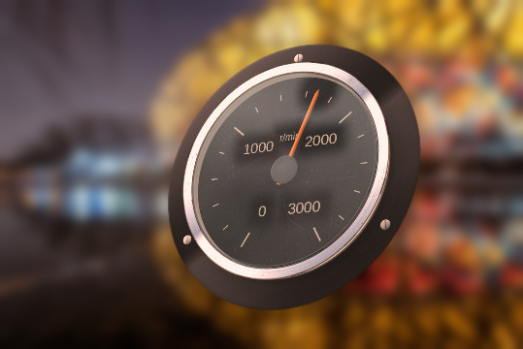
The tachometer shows 1700rpm
